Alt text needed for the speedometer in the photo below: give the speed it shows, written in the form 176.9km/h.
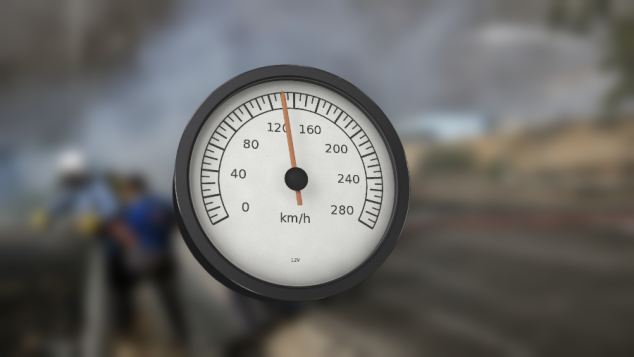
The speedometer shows 130km/h
